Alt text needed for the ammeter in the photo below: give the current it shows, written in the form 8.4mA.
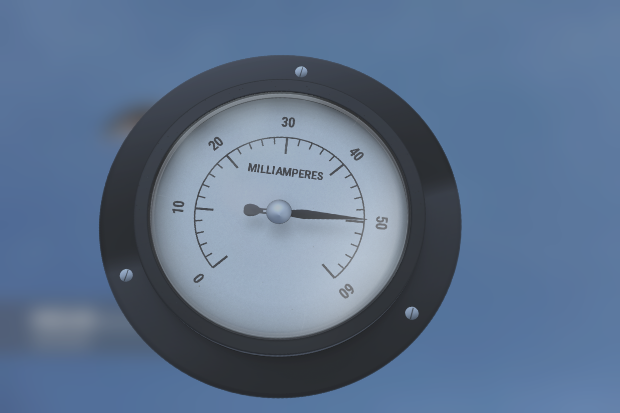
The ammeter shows 50mA
